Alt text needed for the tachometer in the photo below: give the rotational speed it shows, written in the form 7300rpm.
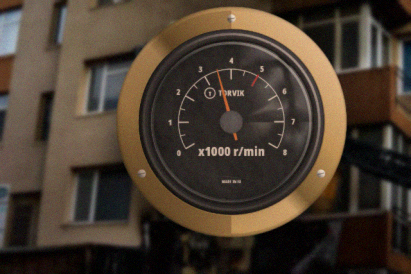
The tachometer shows 3500rpm
